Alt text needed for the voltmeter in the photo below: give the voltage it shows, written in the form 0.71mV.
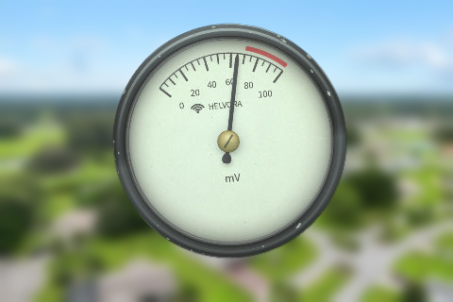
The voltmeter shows 65mV
